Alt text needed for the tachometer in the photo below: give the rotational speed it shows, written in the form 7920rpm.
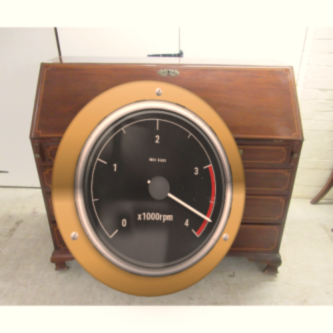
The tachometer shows 3750rpm
